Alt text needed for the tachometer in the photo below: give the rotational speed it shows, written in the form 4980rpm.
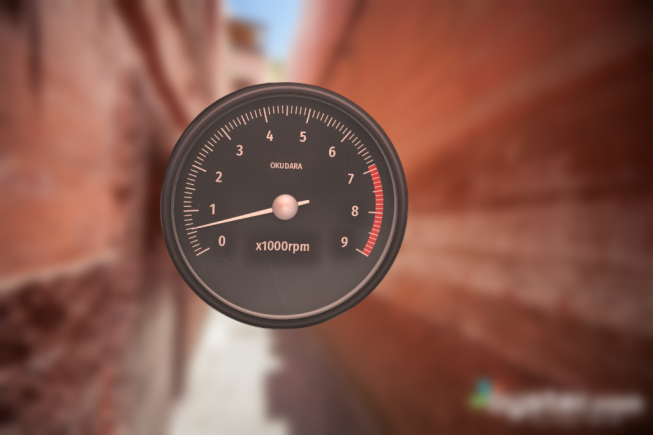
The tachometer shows 600rpm
